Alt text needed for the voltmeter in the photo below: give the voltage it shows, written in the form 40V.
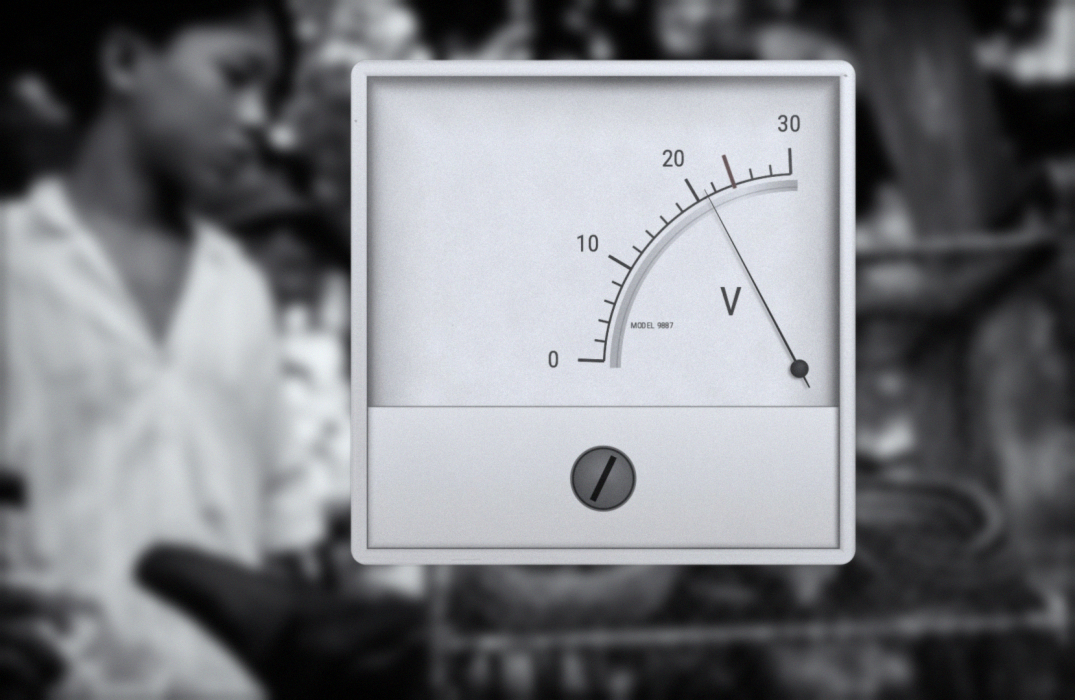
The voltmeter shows 21V
